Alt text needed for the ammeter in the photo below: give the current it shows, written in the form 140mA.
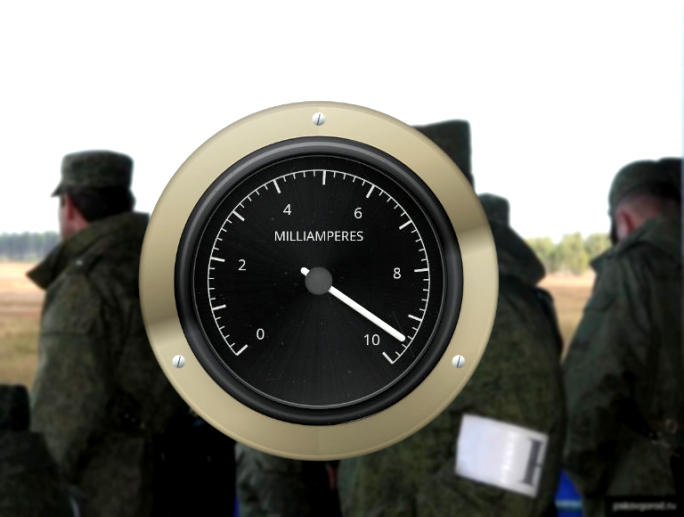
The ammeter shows 9.5mA
